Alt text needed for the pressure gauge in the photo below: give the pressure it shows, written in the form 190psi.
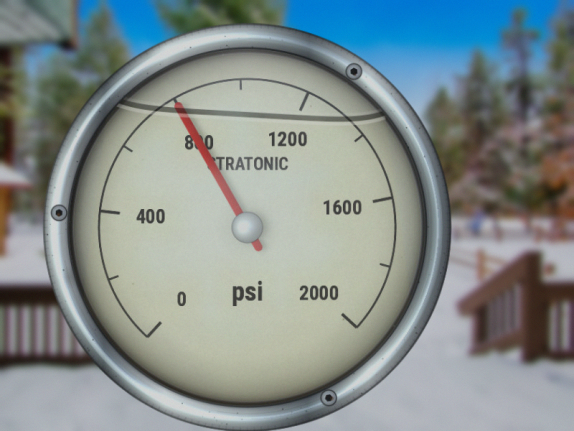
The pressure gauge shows 800psi
